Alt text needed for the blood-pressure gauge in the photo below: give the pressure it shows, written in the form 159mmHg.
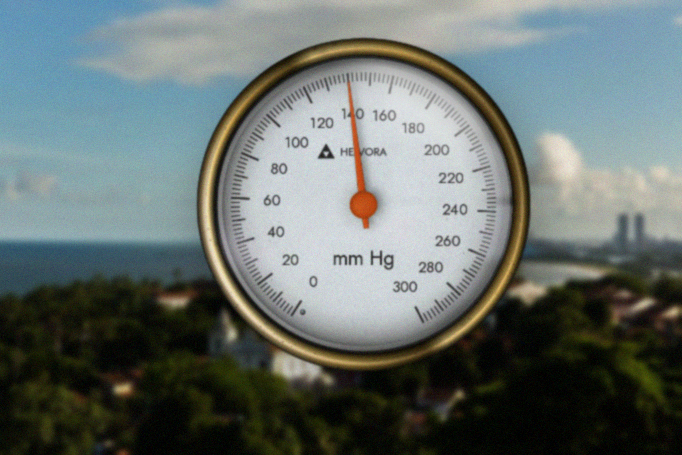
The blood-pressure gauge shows 140mmHg
